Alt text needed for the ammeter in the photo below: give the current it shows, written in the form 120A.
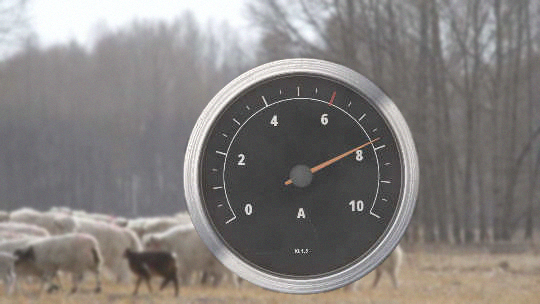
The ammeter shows 7.75A
